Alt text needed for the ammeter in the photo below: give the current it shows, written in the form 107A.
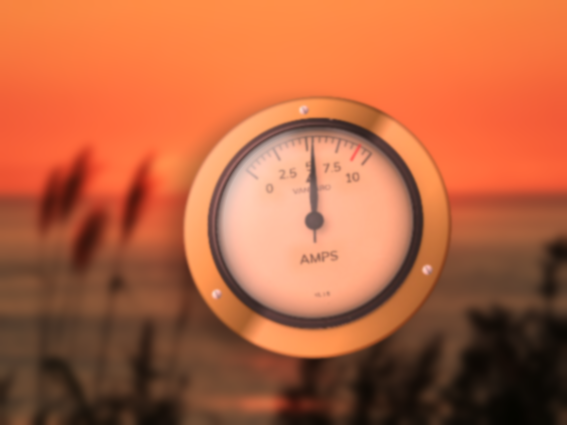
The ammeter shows 5.5A
